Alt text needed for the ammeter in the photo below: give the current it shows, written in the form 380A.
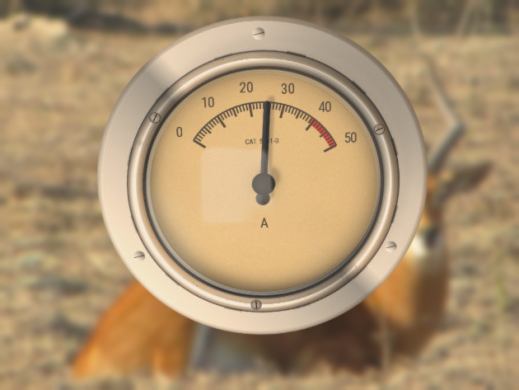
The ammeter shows 25A
